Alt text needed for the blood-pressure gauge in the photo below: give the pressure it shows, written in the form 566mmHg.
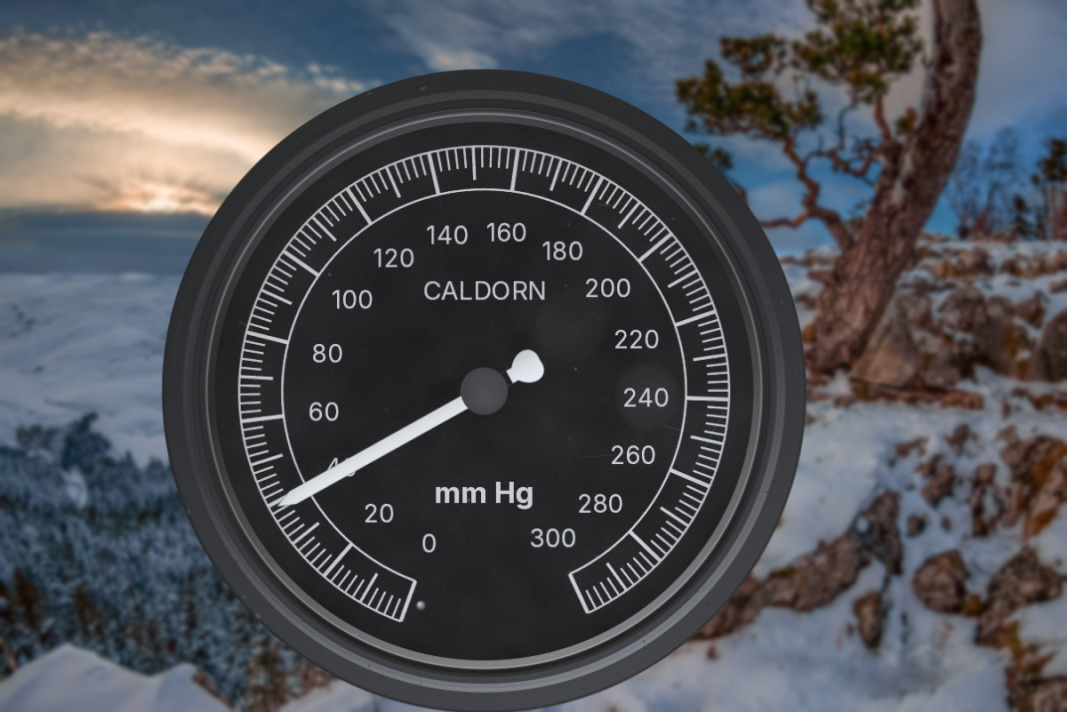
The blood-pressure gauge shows 39mmHg
